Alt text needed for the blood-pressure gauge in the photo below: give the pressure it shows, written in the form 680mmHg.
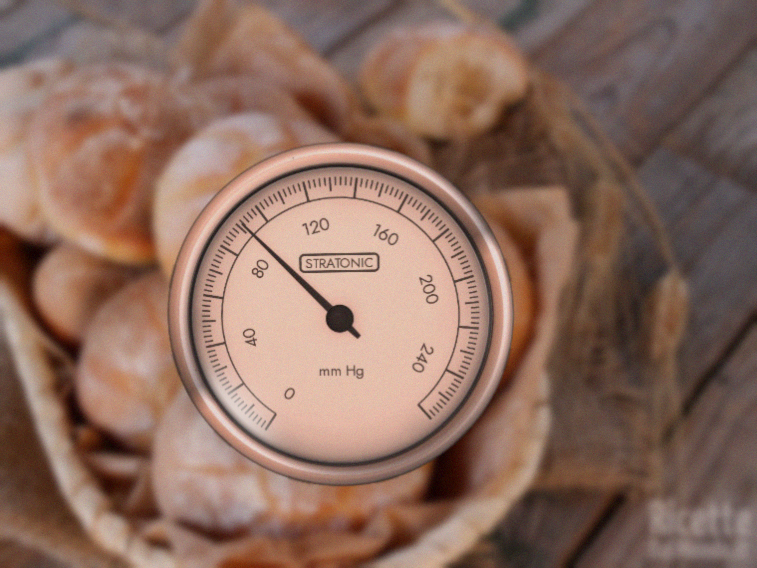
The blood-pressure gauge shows 92mmHg
